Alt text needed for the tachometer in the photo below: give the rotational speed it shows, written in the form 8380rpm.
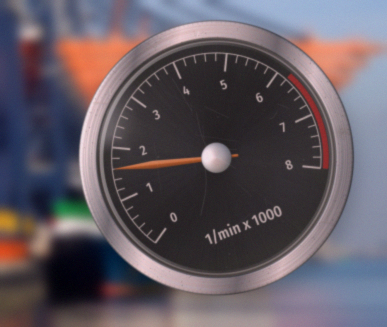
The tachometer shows 1600rpm
